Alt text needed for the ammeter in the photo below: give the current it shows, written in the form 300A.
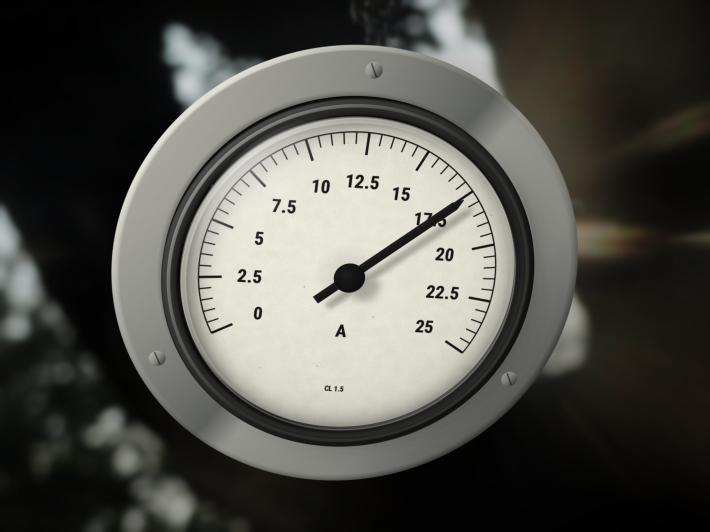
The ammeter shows 17.5A
